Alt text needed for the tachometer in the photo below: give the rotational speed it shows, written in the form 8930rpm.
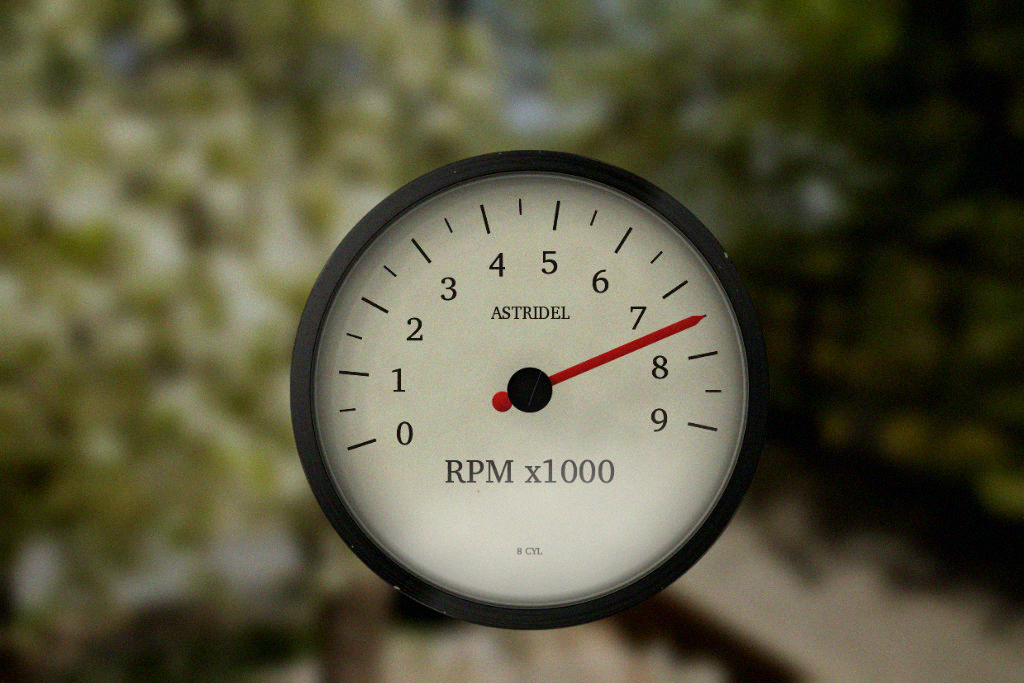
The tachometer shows 7500rpm
